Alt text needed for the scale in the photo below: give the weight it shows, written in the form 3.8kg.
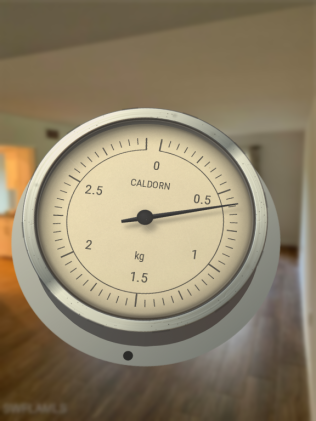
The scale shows 0.6kg
